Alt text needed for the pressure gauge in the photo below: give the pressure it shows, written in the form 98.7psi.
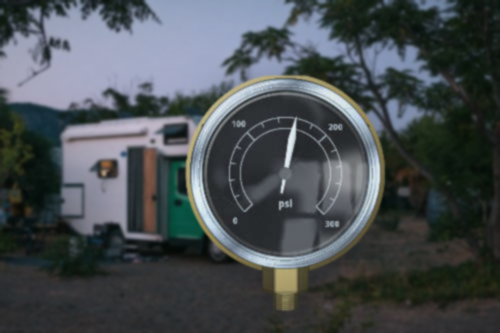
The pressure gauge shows 160psi
